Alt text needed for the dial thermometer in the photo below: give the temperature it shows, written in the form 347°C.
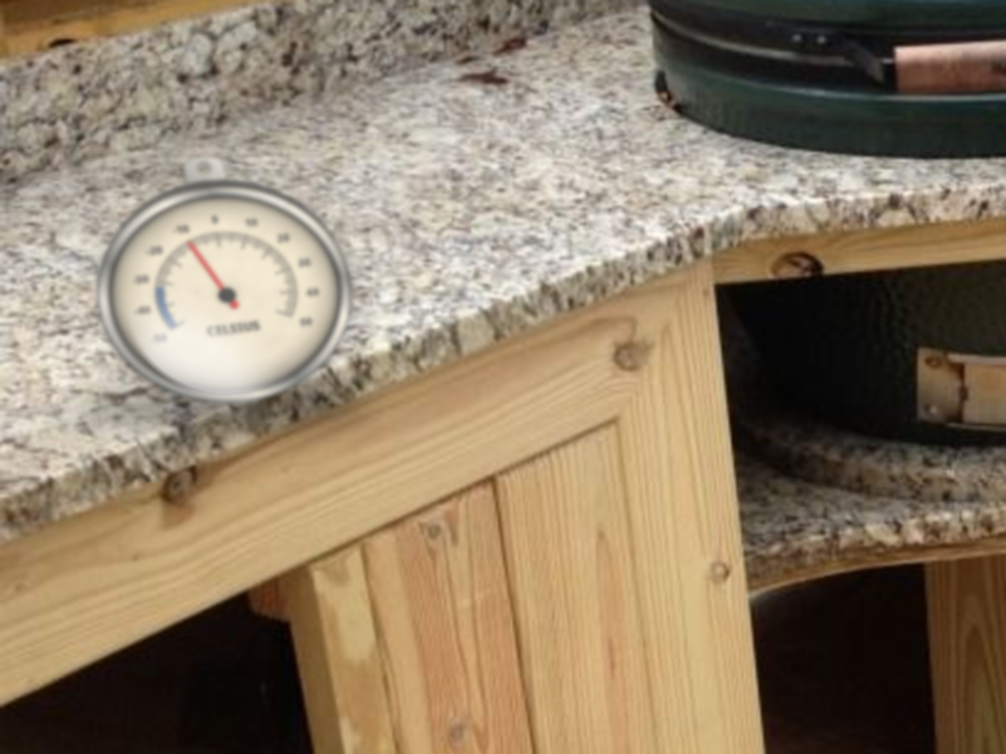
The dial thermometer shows -10°C
